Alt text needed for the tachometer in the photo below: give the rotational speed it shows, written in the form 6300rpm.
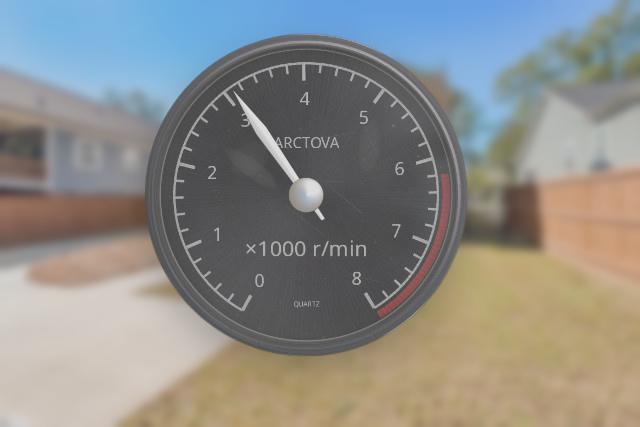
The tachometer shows 3100rpm
